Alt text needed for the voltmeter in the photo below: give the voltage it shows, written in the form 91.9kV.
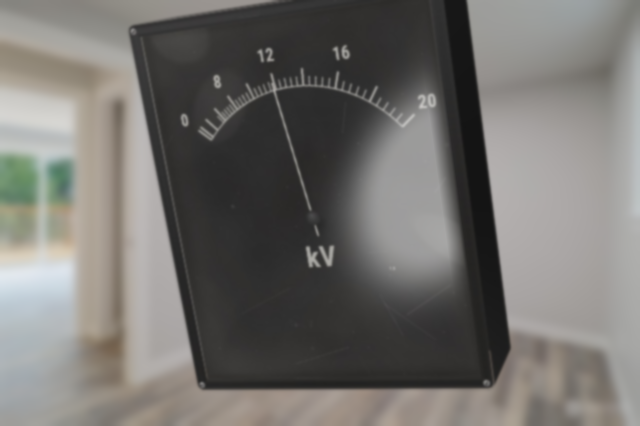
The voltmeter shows 12kV
